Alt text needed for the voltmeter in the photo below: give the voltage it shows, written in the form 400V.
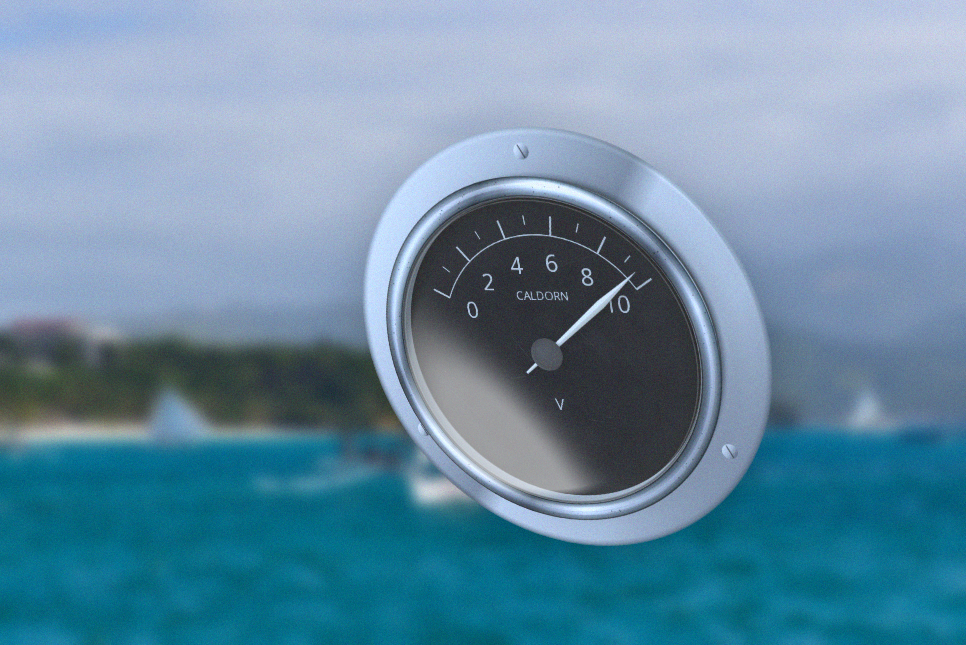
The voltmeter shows 9.5V
